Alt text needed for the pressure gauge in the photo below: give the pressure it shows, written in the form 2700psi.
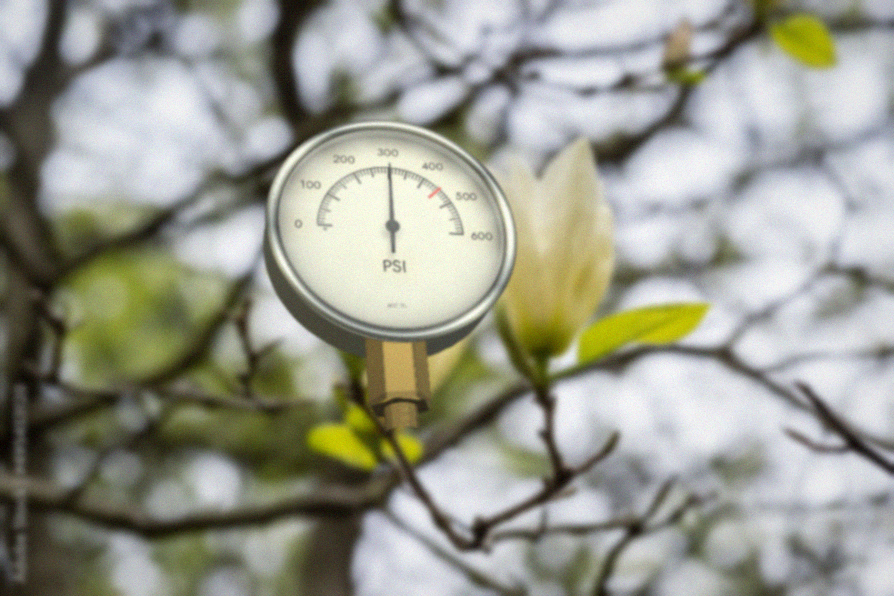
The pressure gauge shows 300psi
